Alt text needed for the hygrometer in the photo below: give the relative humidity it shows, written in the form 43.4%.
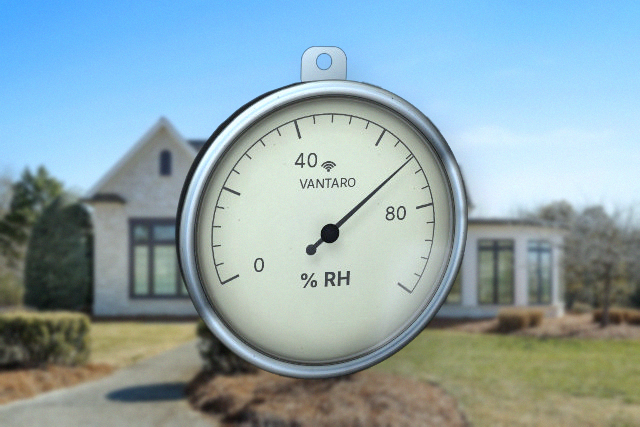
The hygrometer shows 68%
